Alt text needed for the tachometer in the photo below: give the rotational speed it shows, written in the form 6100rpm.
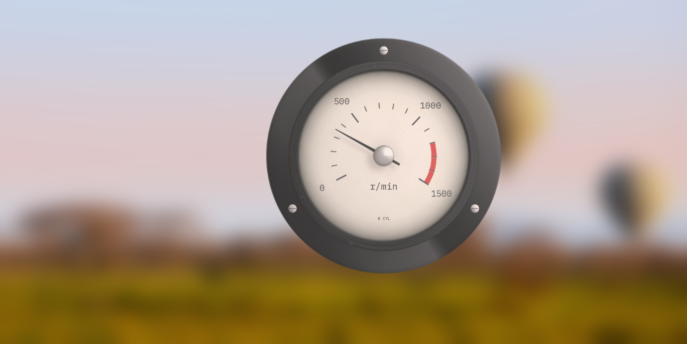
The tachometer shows 350rpm
